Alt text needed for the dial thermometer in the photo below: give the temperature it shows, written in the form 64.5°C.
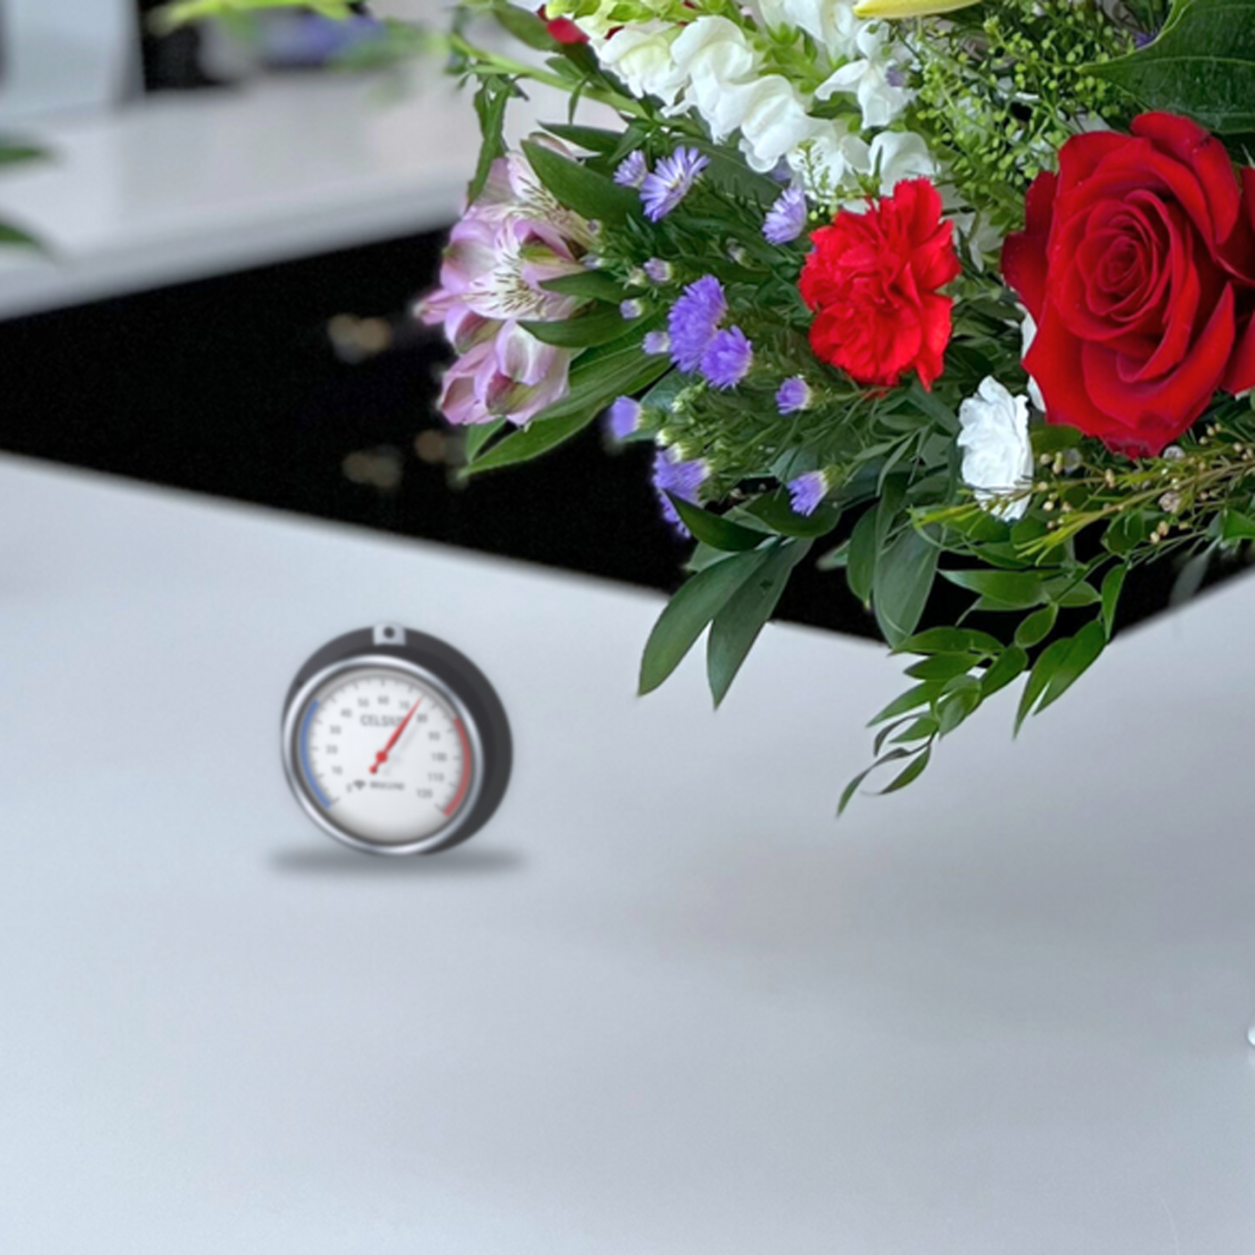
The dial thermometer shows 75°C
